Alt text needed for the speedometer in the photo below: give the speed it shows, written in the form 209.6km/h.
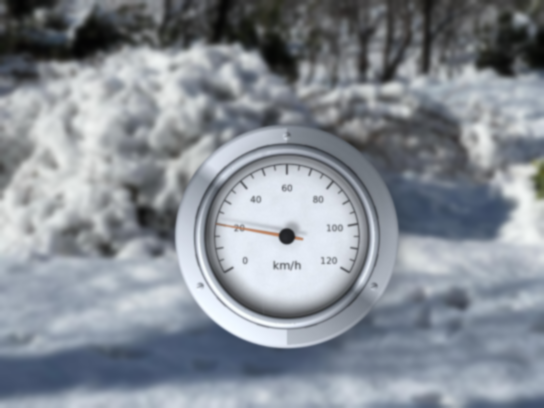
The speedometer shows 20km/h
